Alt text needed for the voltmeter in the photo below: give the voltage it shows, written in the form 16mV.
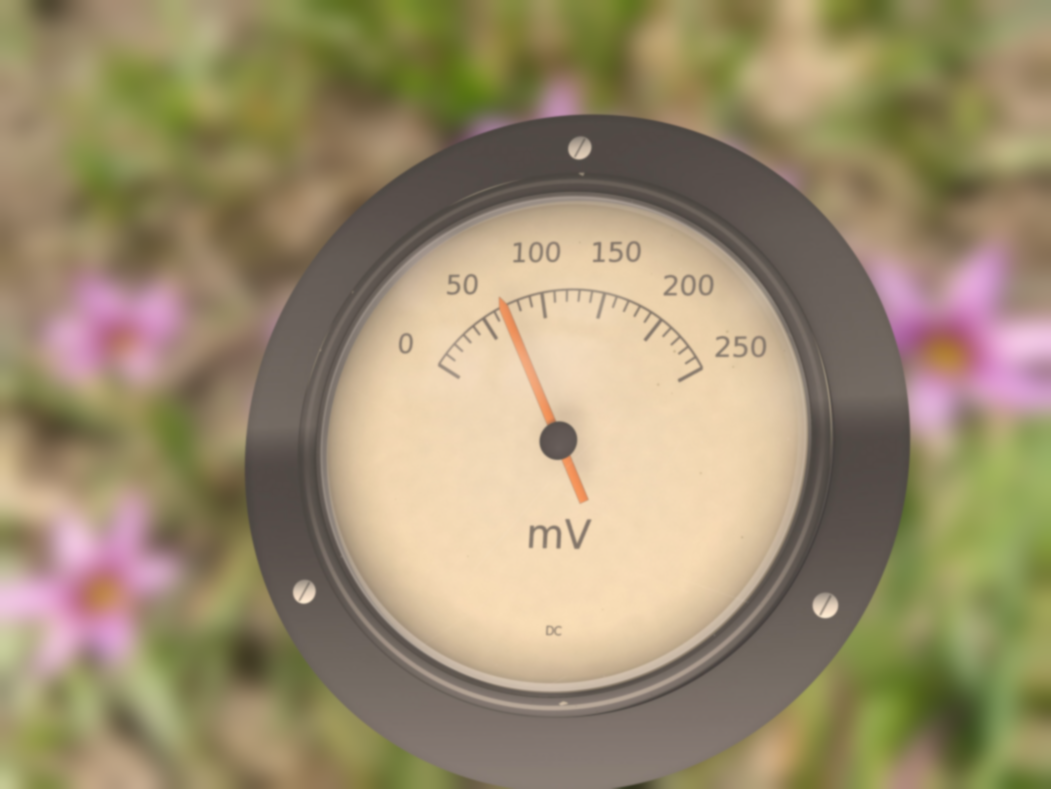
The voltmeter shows 70mV
